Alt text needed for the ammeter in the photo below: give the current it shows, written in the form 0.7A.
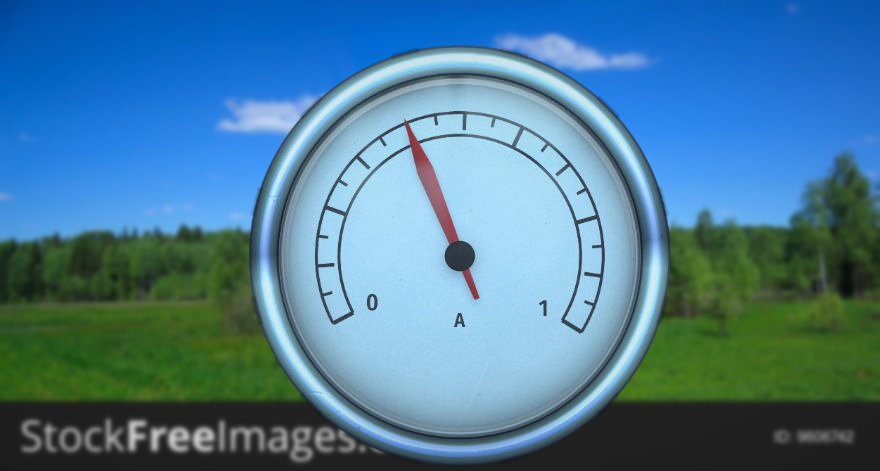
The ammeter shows 0.4A
